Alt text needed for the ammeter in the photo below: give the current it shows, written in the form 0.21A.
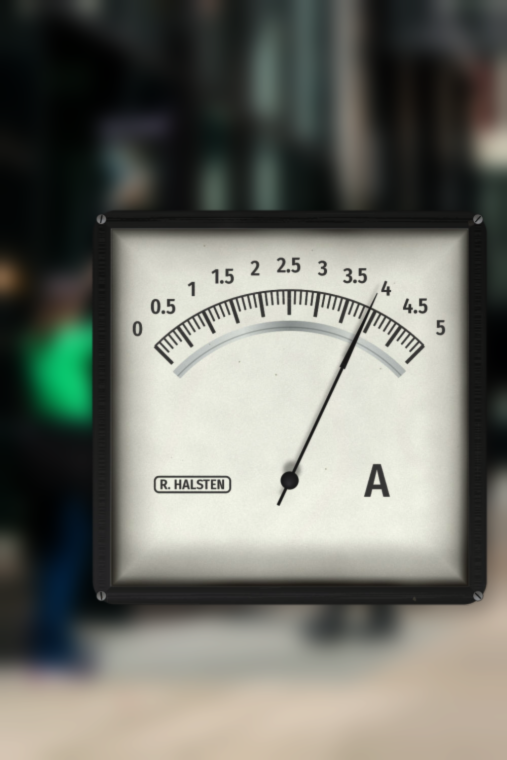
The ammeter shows 3.9A
